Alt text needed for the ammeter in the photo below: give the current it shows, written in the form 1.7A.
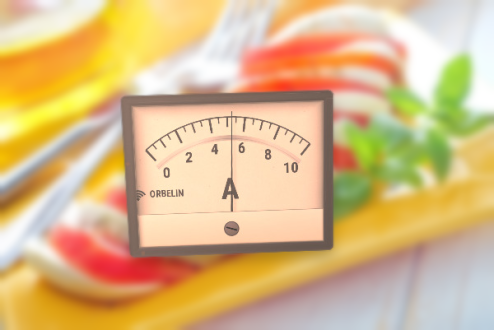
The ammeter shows 5.25A
